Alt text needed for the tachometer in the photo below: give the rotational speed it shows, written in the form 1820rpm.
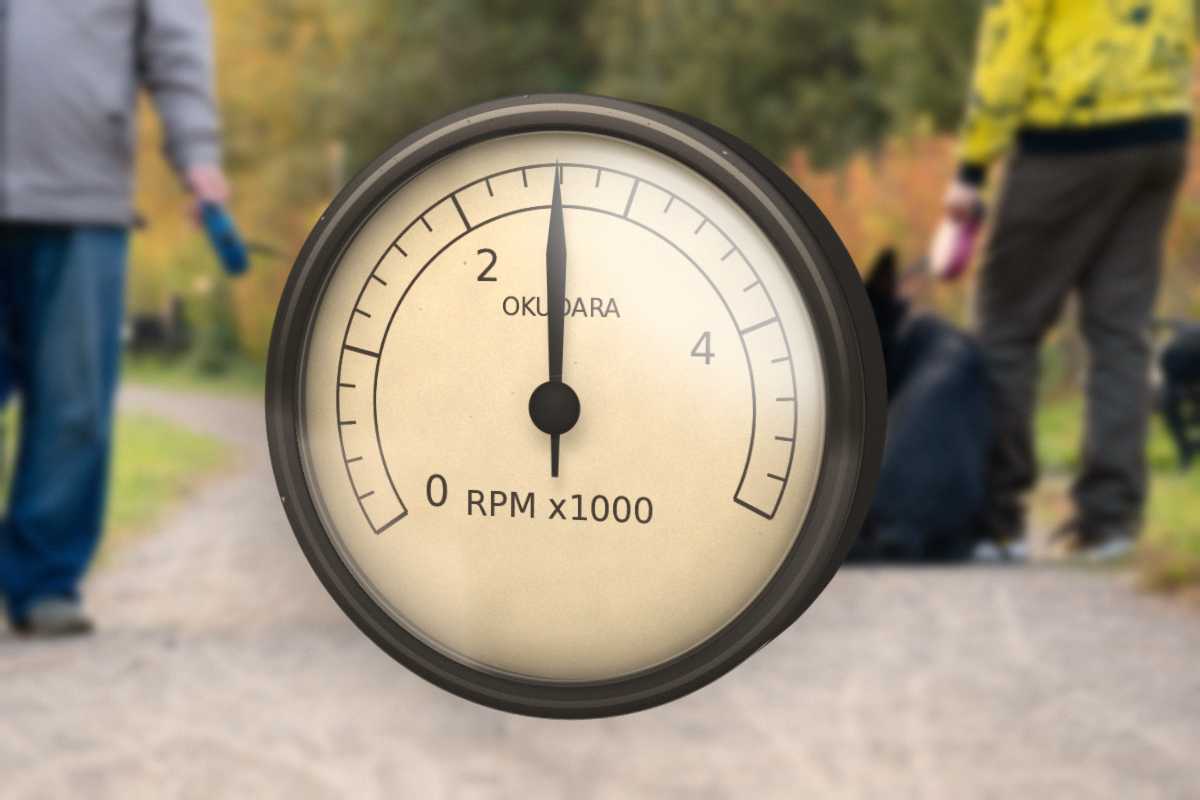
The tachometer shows 2600rpm
